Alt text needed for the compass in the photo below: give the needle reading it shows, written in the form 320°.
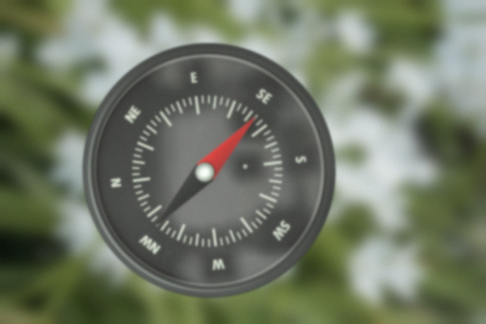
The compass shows 140°
